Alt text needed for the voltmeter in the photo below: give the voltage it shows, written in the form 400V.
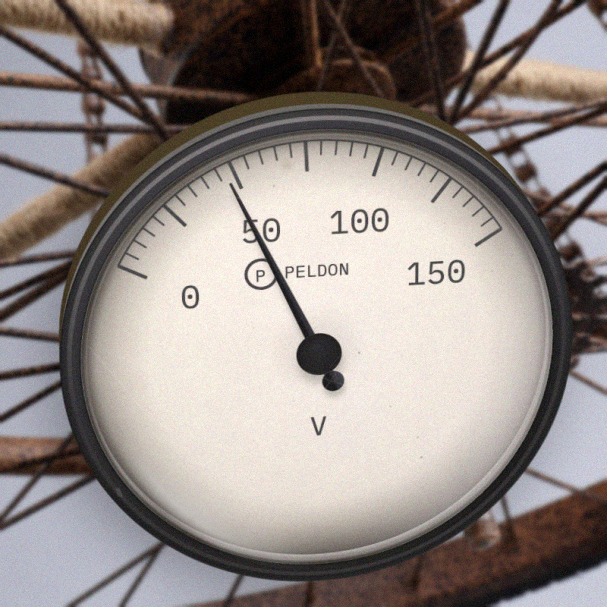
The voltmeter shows 47.5V
